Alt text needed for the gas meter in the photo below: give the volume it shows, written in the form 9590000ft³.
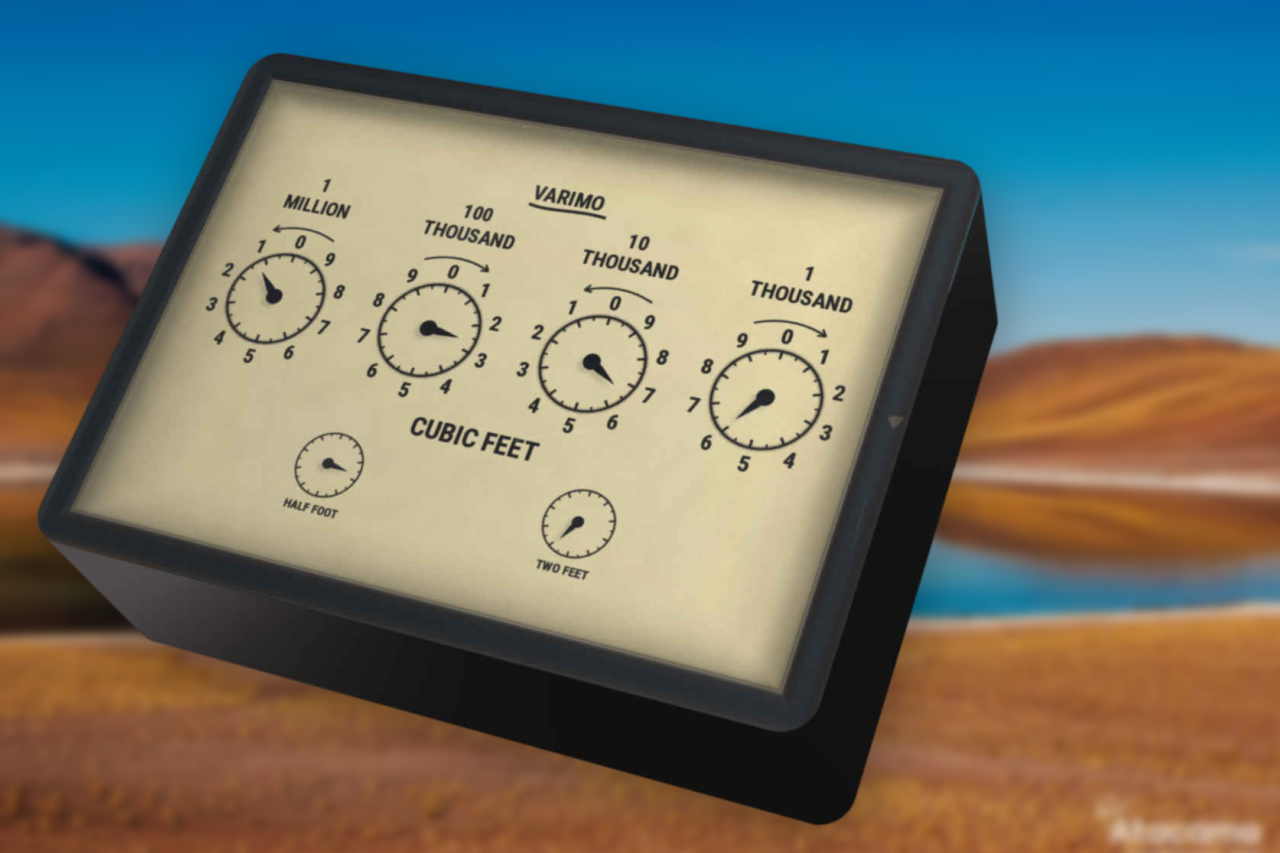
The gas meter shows 126600ft³
